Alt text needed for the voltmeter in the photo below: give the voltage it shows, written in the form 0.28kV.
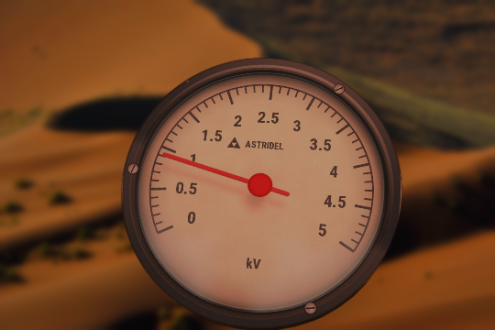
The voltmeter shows 0.9kV
